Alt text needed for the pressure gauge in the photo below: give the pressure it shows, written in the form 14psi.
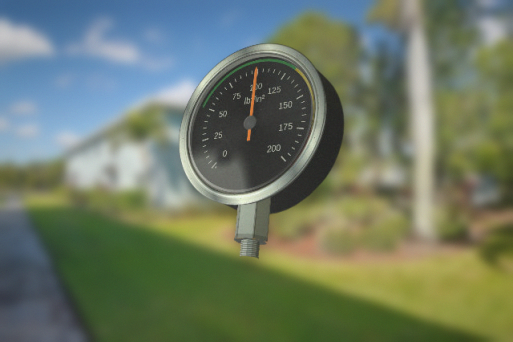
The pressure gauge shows 100psi
